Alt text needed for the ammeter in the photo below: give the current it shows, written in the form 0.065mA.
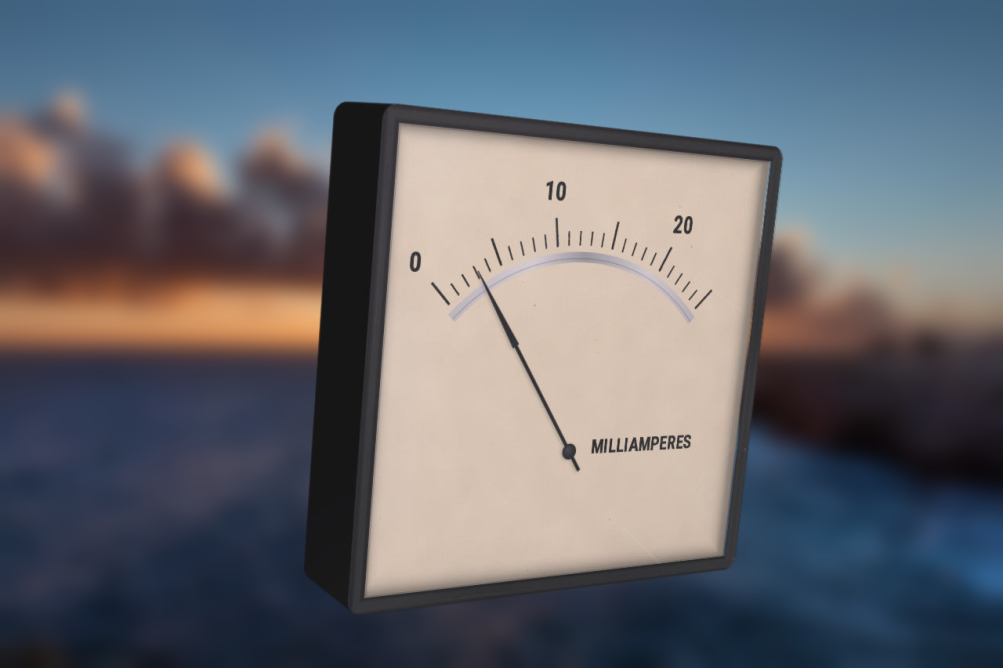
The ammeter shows 3mA
